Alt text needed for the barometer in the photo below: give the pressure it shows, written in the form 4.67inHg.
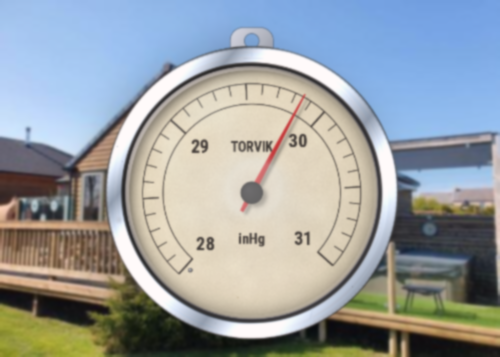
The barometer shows 29.85inHg
